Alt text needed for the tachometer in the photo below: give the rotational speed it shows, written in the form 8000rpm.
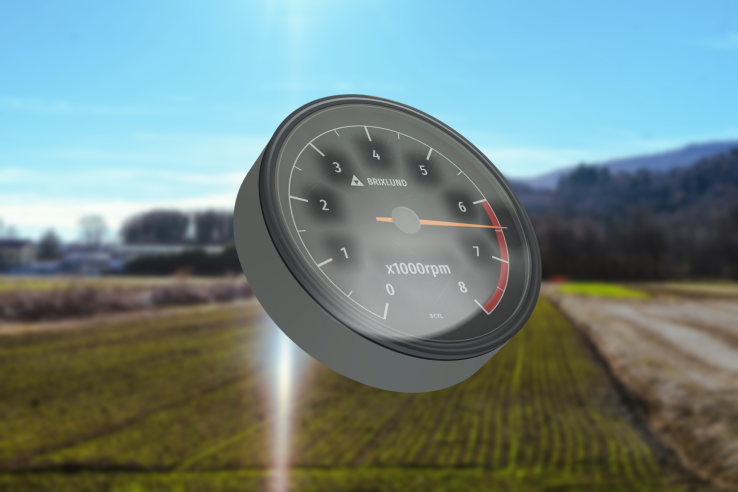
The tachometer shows 6500rpm
